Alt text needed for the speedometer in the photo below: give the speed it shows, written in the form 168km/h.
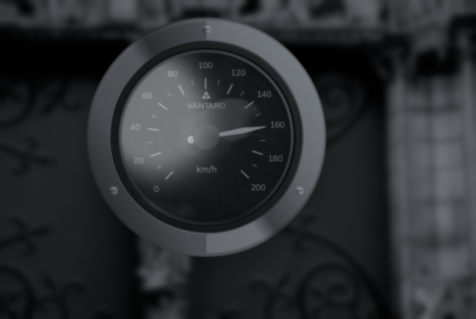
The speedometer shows 160km/h
